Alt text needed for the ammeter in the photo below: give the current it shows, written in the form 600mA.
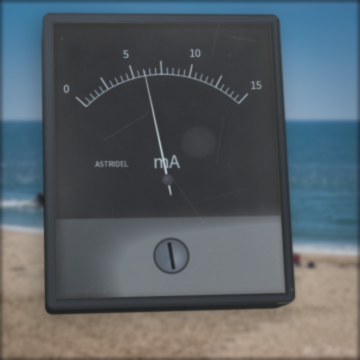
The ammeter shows 6mA
